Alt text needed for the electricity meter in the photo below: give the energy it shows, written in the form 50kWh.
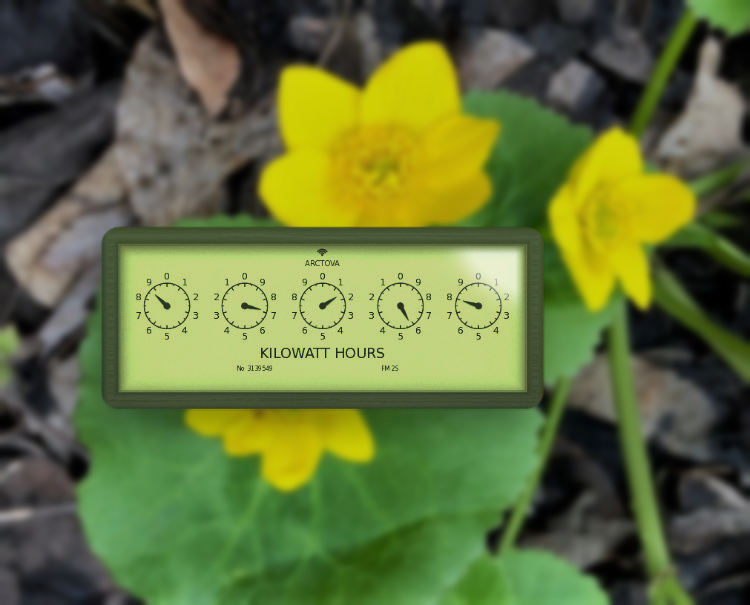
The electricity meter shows 87158kWh
